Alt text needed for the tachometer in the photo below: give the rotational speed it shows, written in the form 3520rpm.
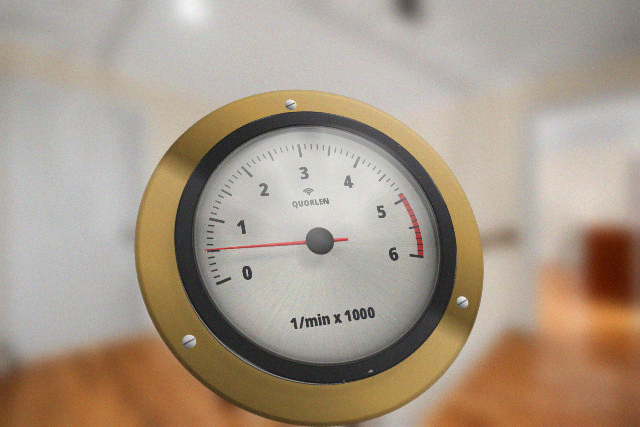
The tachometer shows 500rpm
